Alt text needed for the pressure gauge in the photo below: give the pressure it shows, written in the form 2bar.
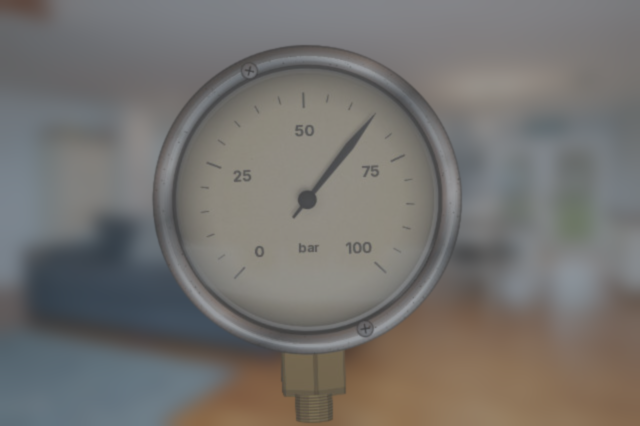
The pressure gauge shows 65bar
